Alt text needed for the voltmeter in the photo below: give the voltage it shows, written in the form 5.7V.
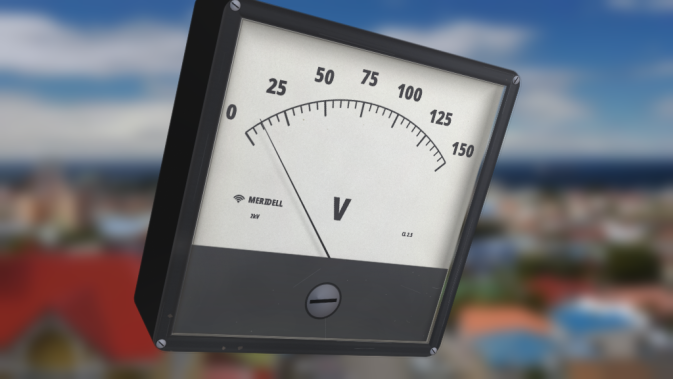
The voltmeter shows 10V
